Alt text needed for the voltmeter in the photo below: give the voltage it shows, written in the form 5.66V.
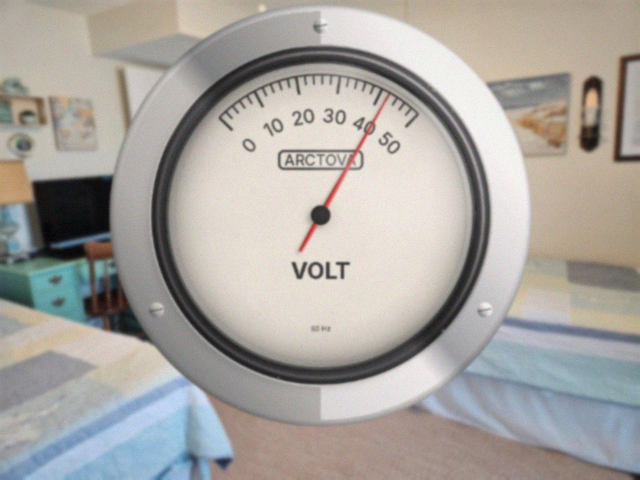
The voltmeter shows 42V
